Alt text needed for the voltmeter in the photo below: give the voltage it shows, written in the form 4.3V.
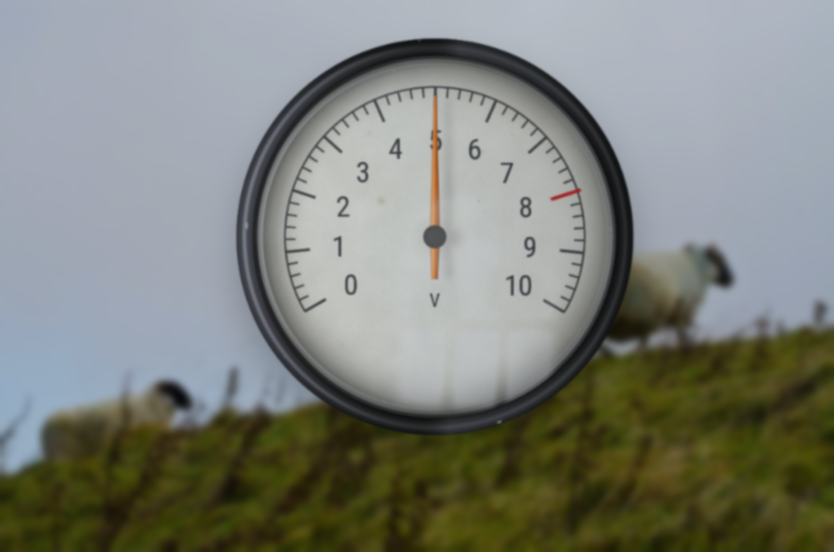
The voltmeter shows 5V
